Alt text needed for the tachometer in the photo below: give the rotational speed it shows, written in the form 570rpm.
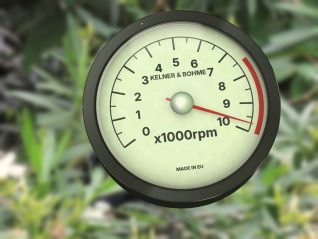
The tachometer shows 9750rpm
